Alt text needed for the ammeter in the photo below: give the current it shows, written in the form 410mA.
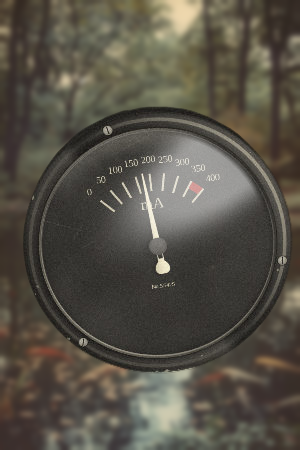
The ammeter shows 175mA
